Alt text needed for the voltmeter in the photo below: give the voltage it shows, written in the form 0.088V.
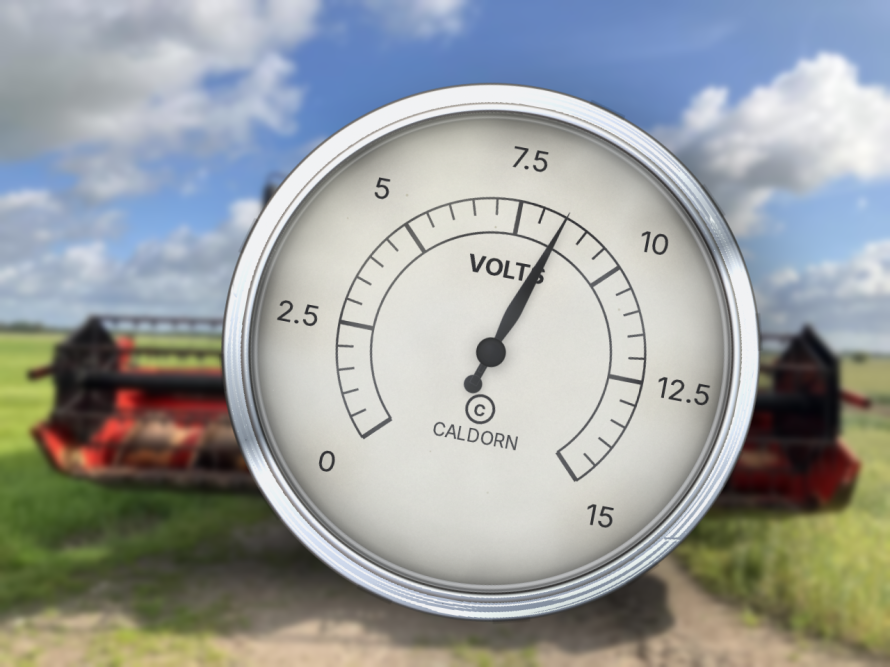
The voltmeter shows 8.5V
